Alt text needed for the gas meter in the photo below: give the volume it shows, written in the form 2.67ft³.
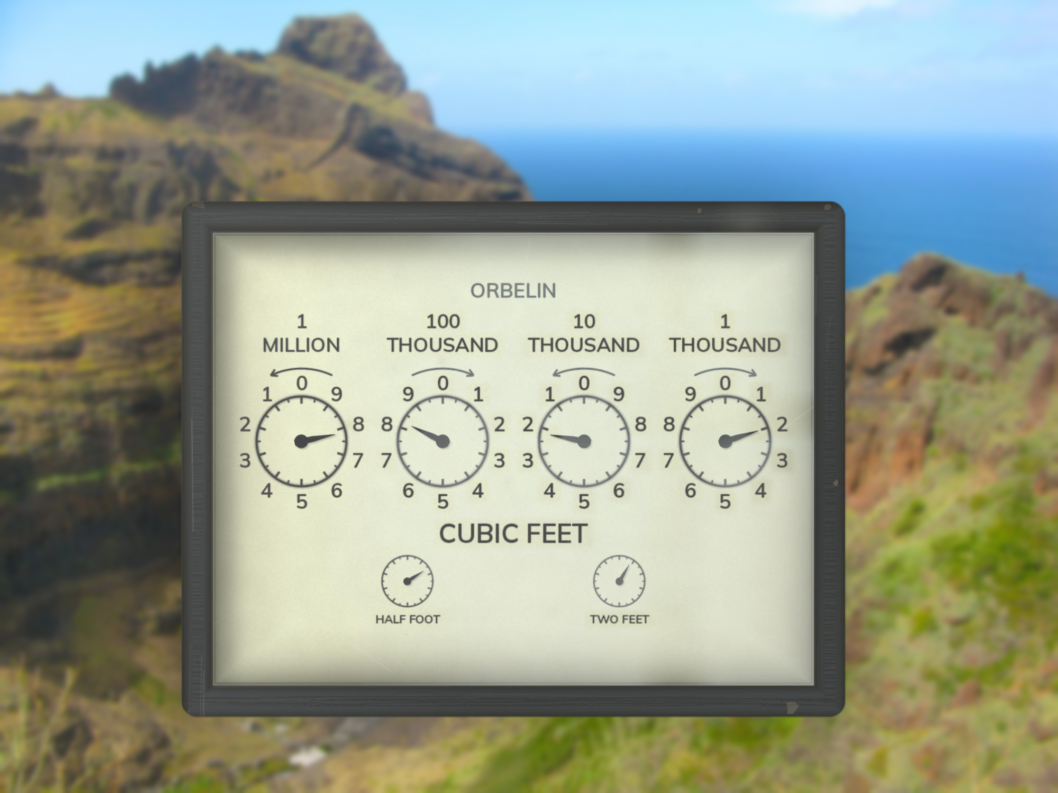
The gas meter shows 782200ft³
